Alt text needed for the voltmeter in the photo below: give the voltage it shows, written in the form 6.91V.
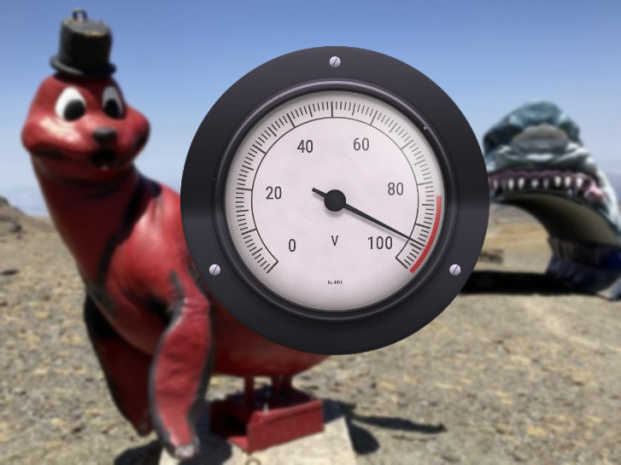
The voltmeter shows 94V
